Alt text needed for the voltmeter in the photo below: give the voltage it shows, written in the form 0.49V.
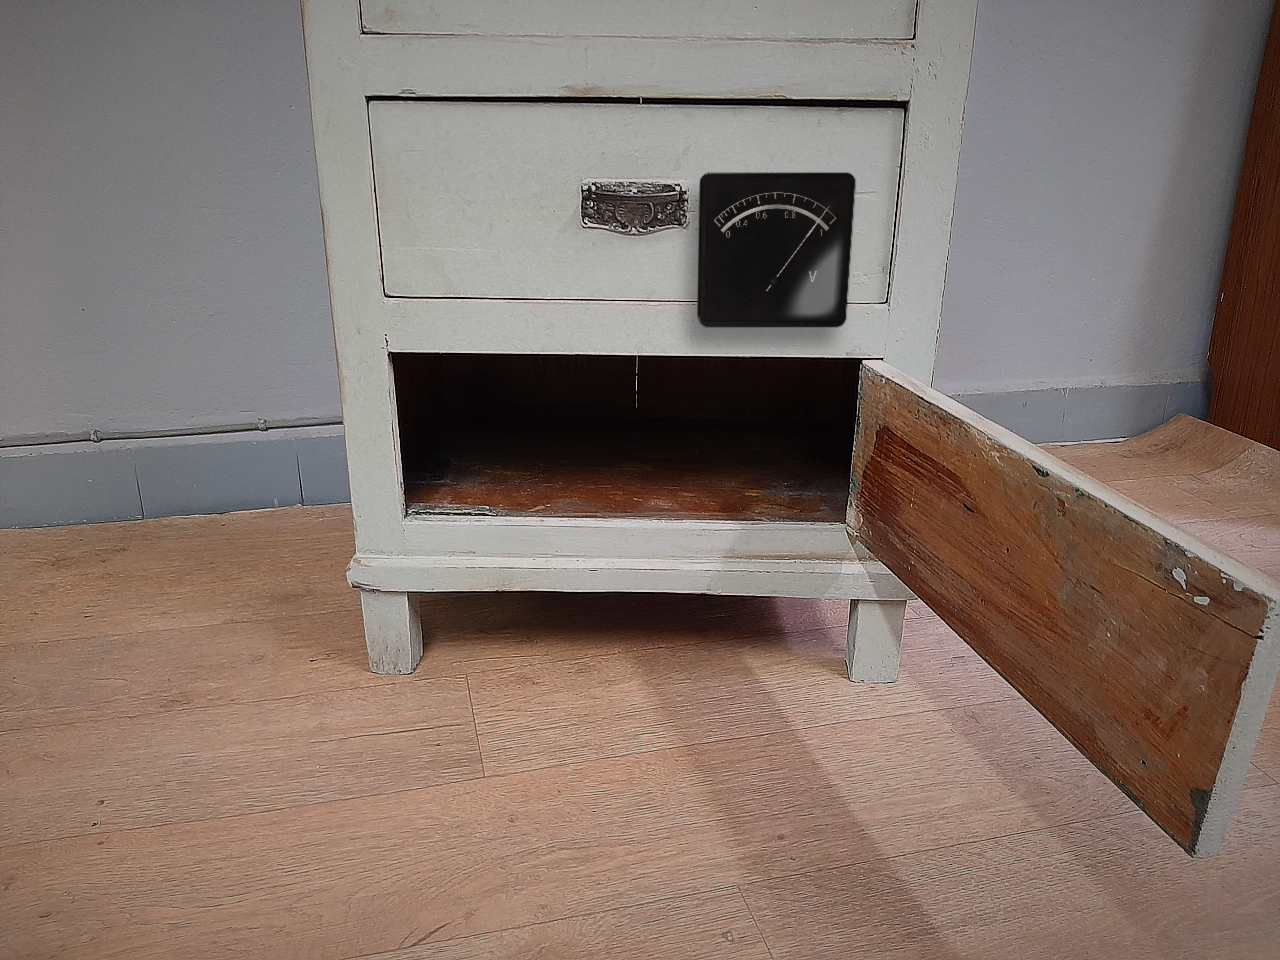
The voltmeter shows 0.95V
